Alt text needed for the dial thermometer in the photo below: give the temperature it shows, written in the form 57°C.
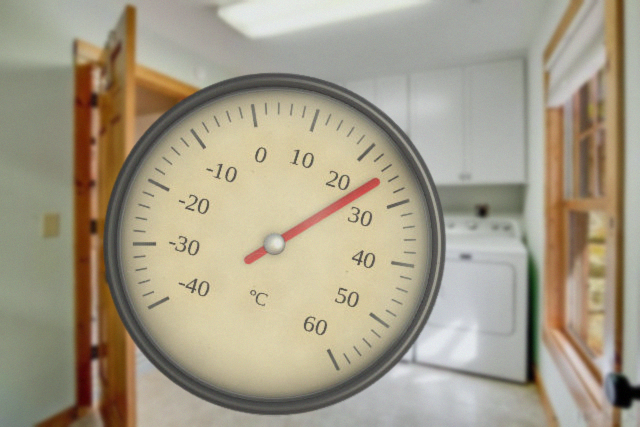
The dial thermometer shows 25°C
